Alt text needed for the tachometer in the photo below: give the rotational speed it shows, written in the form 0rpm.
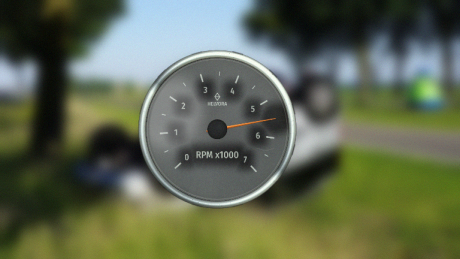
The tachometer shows 5500rpm
